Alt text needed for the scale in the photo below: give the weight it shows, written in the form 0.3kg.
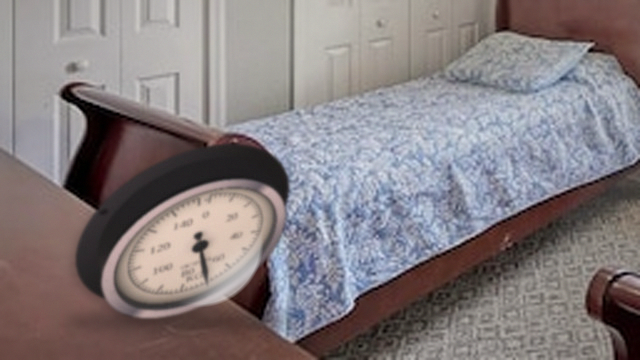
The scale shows 70kg
